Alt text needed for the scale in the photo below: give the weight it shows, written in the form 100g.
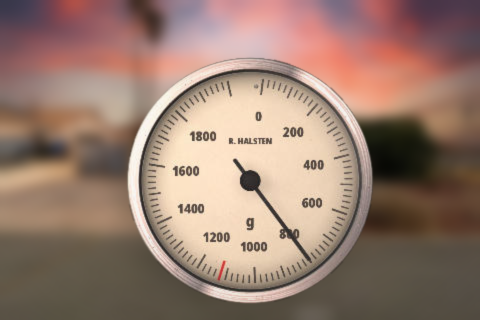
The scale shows 800g
